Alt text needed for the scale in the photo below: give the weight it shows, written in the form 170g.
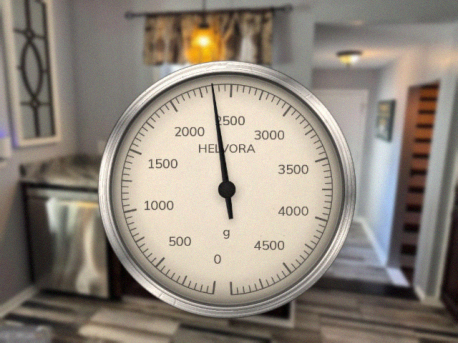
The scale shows 2350g
